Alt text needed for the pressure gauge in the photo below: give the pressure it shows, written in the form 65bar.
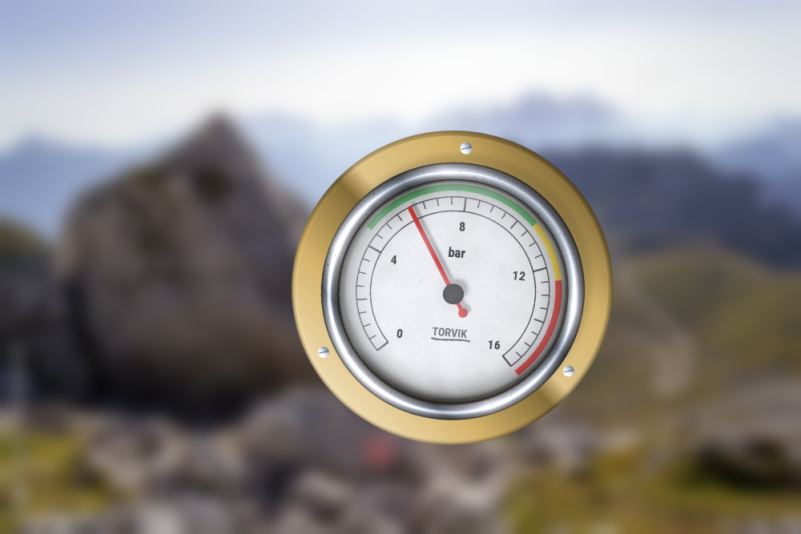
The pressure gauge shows 6bar
